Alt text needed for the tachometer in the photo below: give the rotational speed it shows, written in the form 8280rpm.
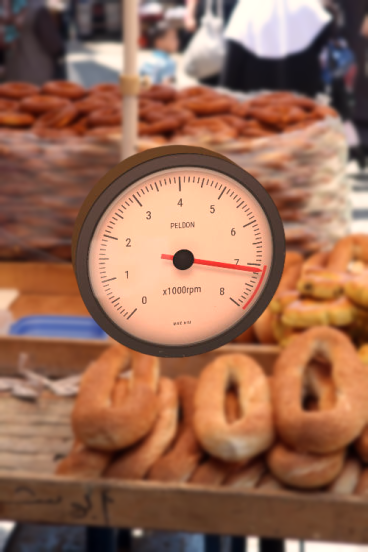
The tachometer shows 7100rpm
